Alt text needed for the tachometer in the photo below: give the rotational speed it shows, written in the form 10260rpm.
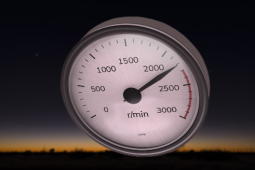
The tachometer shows 2200rpm
